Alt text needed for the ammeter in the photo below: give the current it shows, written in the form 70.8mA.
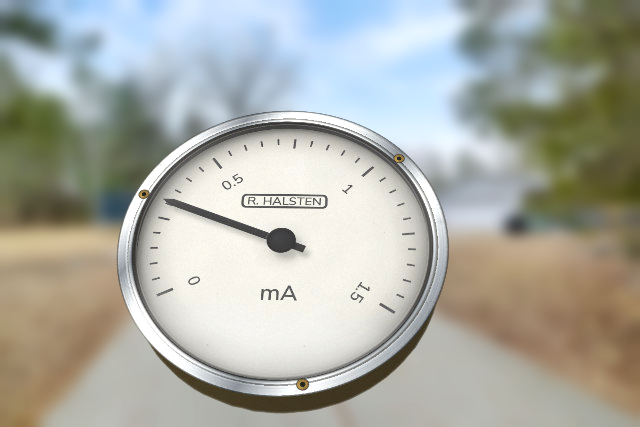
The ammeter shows 0.3mA
